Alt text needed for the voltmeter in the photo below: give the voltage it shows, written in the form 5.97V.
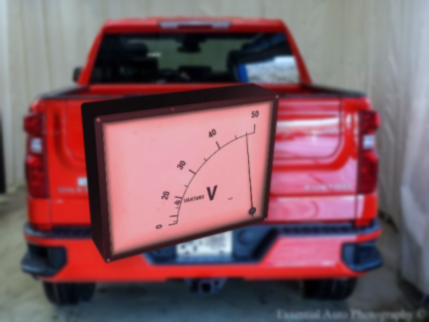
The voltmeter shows 47.5V
